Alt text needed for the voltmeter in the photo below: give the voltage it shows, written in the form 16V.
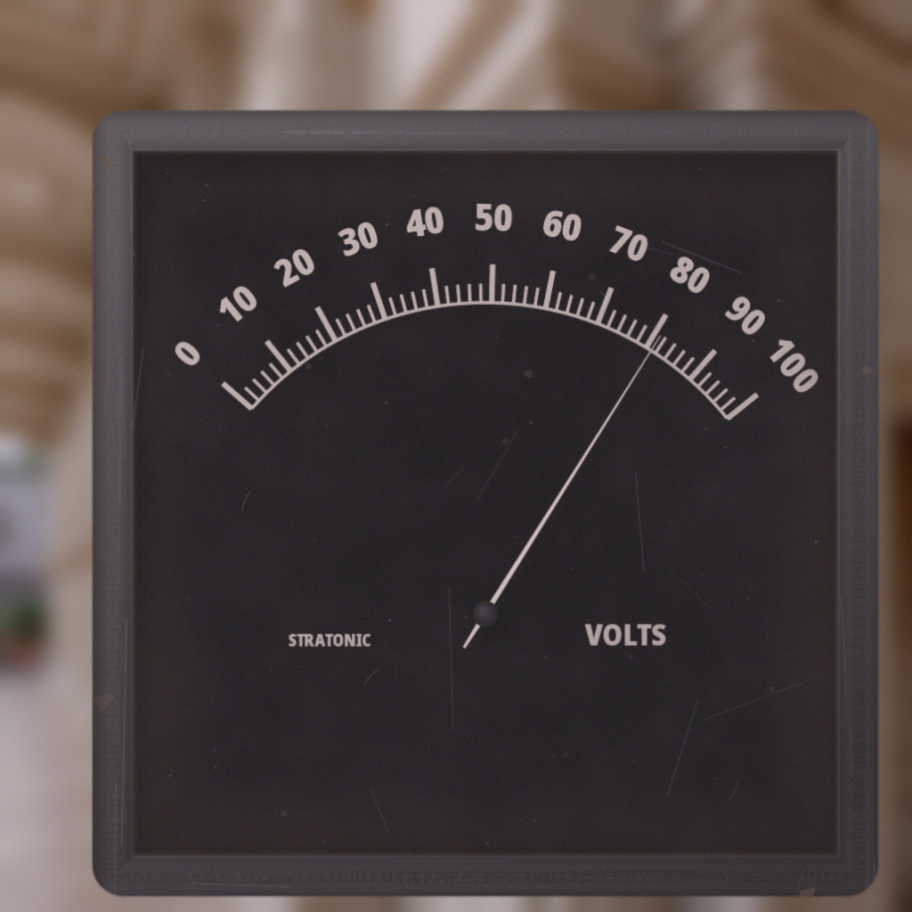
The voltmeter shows 81V
